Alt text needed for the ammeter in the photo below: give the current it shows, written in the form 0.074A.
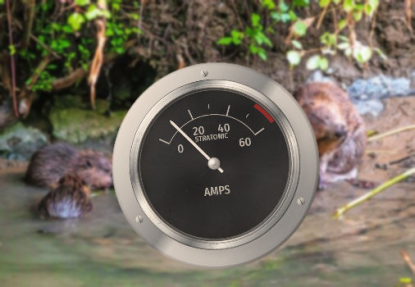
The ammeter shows 10A
